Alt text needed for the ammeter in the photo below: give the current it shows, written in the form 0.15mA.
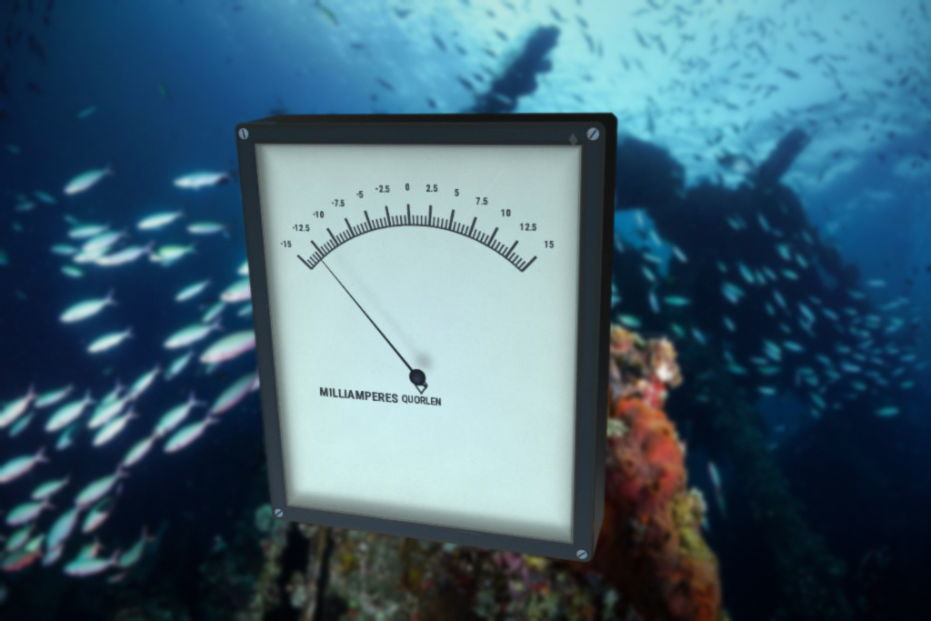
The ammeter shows -12.5mA
